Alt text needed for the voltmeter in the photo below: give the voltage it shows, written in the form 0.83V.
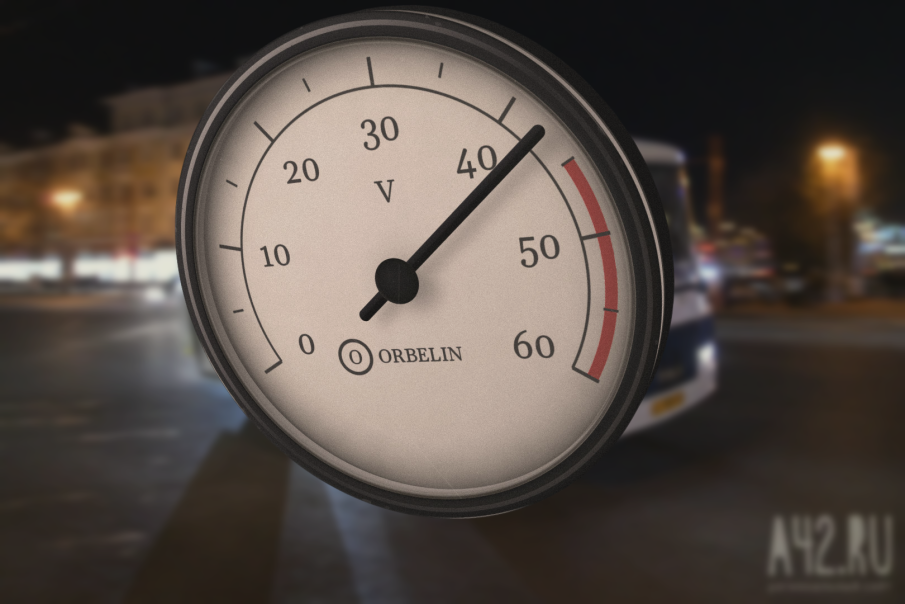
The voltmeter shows 42.5V
